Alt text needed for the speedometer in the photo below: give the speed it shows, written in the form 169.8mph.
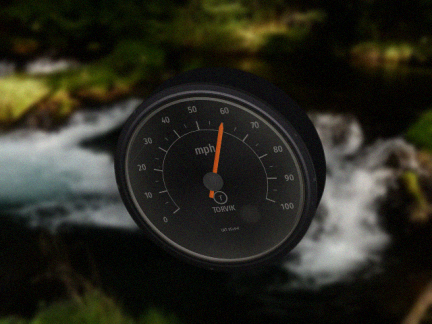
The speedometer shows 60mph
